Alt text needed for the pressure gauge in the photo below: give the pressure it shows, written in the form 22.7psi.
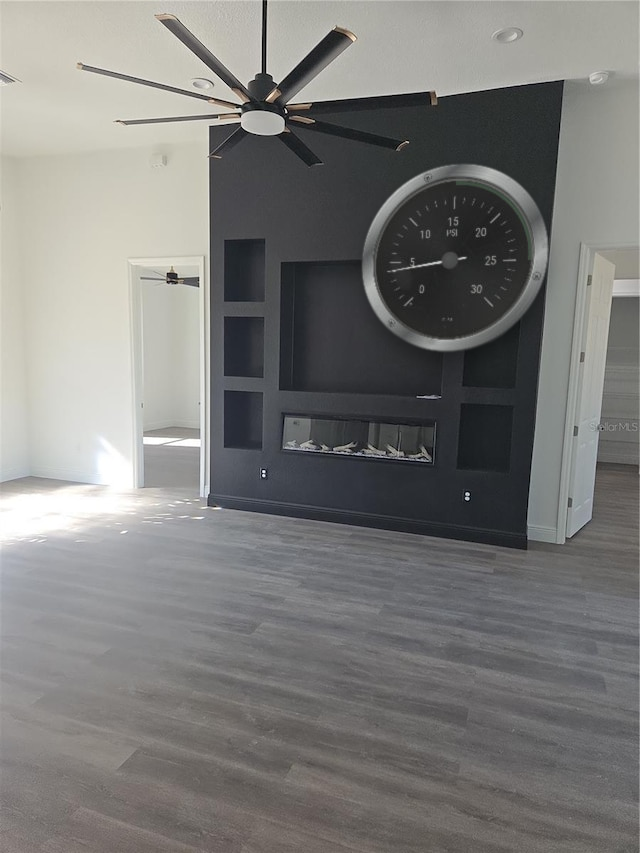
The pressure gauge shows 4psi
